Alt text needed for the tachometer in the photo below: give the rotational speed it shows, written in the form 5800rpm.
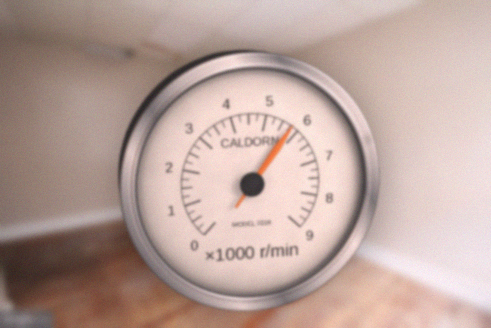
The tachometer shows 5750rpm
